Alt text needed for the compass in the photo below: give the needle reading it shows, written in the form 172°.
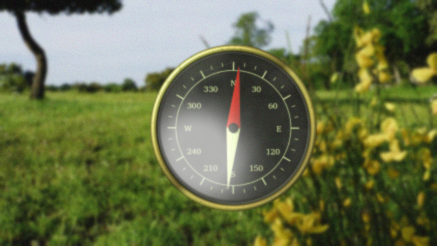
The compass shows 5°
